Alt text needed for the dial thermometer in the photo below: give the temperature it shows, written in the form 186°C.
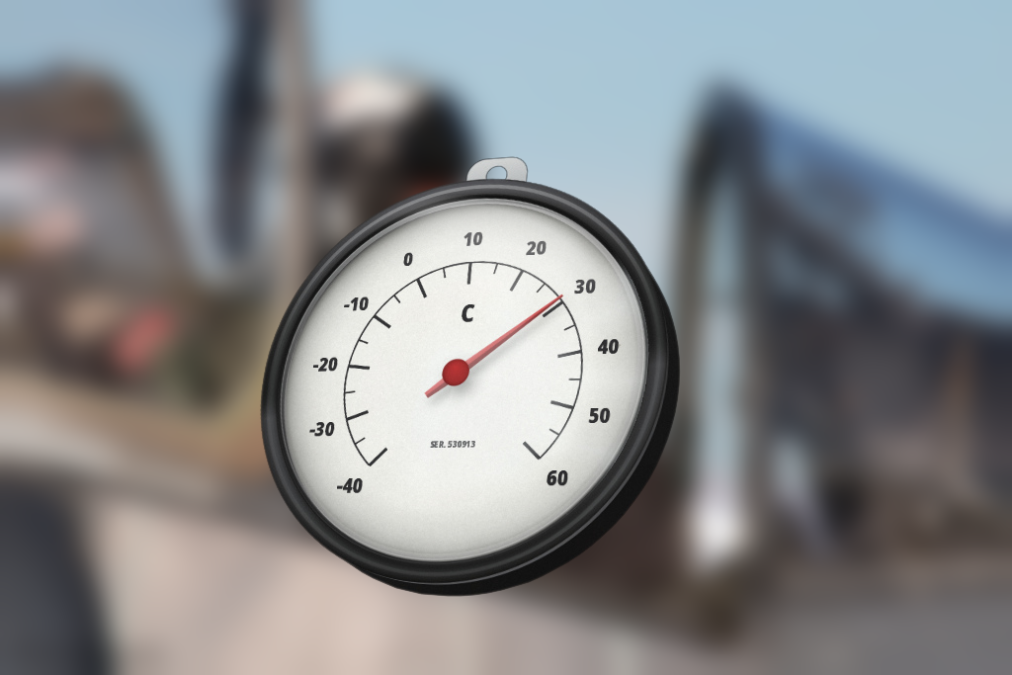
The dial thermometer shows 30°C
